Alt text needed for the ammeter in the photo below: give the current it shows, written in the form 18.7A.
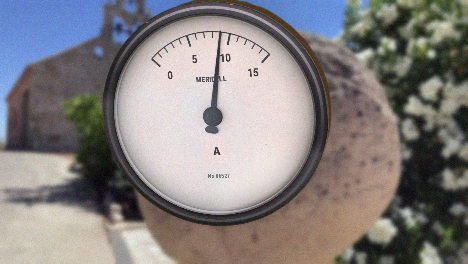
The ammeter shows 9A
